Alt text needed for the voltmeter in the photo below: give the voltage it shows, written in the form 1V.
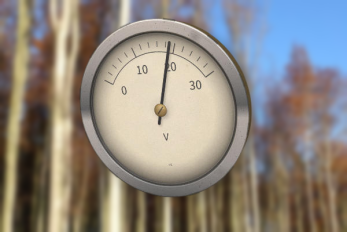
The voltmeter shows 19V
